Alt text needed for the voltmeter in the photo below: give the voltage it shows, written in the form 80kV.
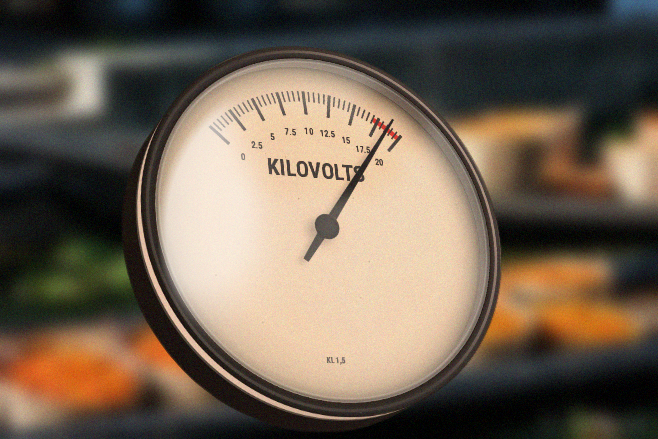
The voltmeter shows 18.5kV
